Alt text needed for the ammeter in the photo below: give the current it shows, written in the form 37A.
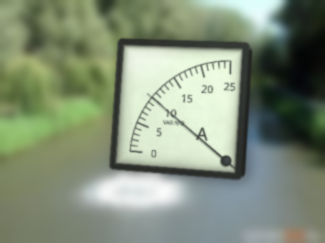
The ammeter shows 10A
